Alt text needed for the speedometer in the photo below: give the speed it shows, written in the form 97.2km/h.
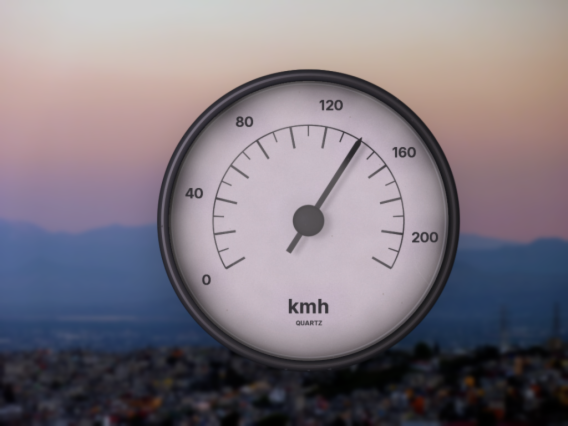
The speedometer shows 140km/h
